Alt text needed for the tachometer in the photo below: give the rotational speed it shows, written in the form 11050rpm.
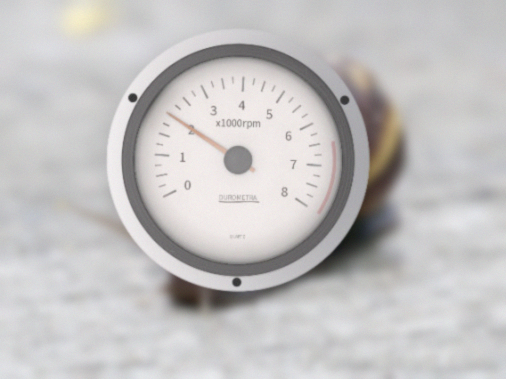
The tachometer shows 2000rpm
